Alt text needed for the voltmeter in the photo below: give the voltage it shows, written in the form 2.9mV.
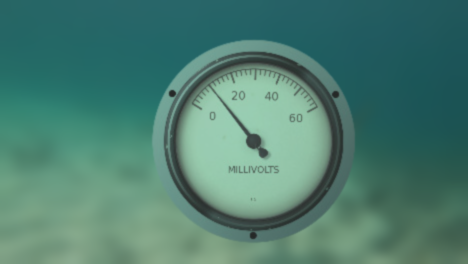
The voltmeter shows 10mV
